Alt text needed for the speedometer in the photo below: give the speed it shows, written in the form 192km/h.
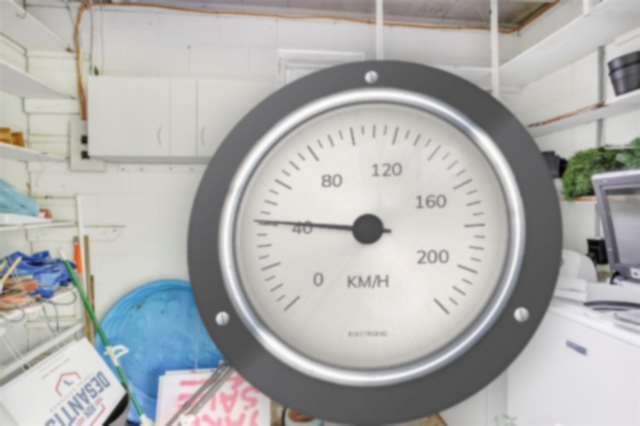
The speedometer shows 40km/h
